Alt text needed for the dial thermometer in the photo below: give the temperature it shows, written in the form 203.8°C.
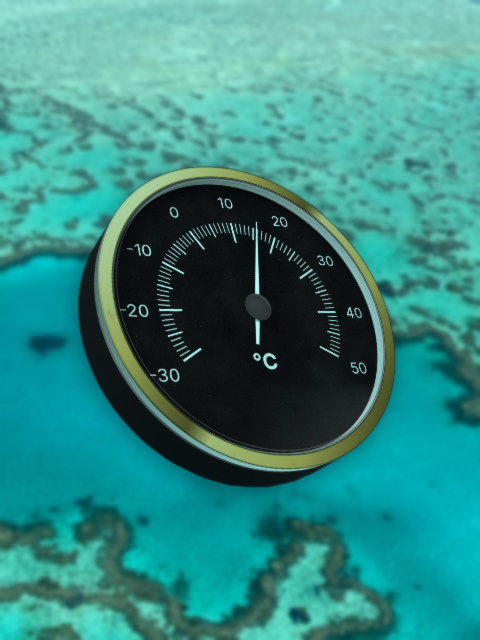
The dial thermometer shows 15°C
